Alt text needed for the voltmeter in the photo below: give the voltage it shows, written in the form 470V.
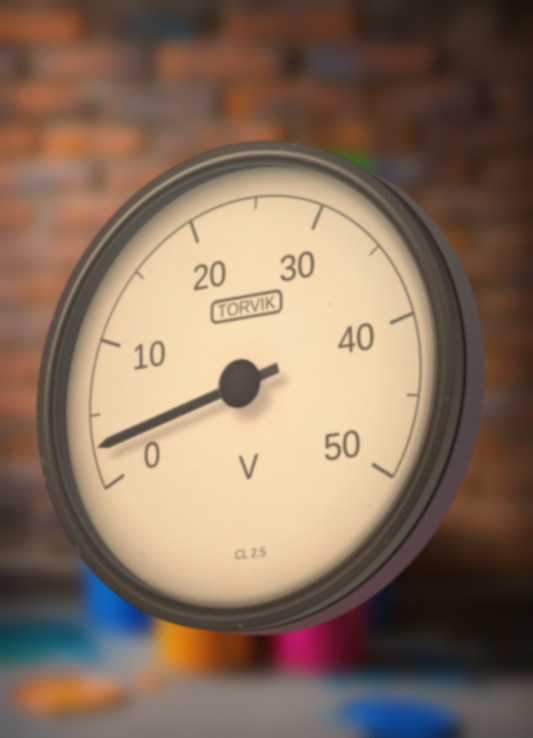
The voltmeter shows 2.5V
